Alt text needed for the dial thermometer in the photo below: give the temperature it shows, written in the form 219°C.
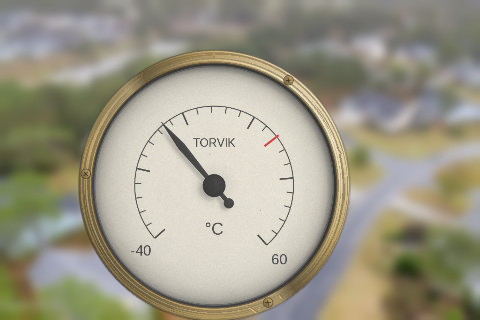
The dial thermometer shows -6°C
